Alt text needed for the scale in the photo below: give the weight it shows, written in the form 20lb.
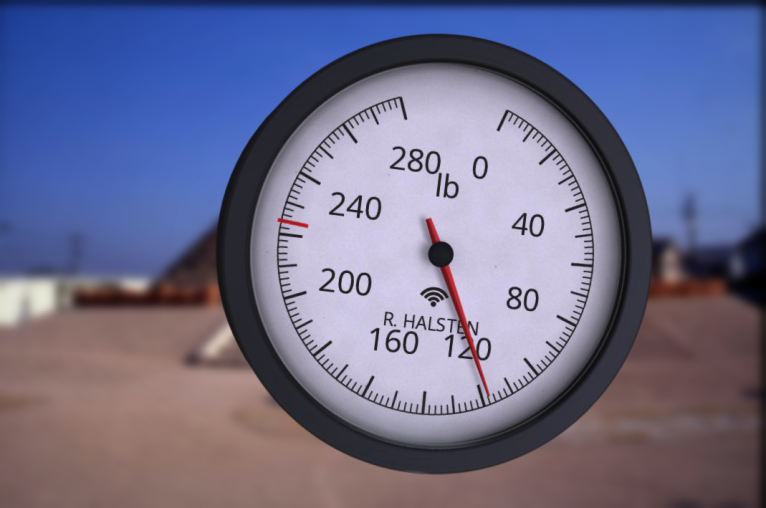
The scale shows 118lb
